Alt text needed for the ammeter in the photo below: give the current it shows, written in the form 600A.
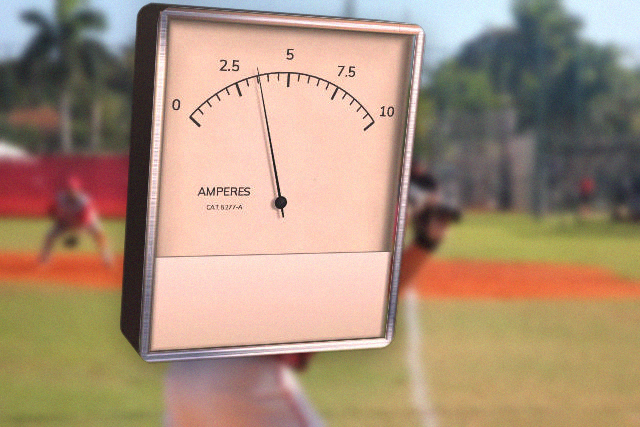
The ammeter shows 3.5A
